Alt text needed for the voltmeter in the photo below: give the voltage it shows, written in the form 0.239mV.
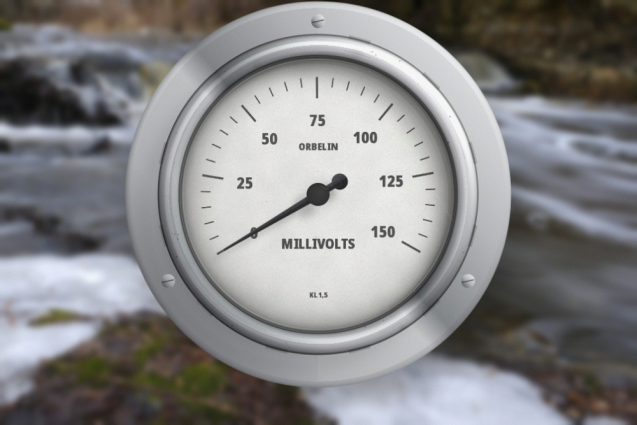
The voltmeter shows 0mV
